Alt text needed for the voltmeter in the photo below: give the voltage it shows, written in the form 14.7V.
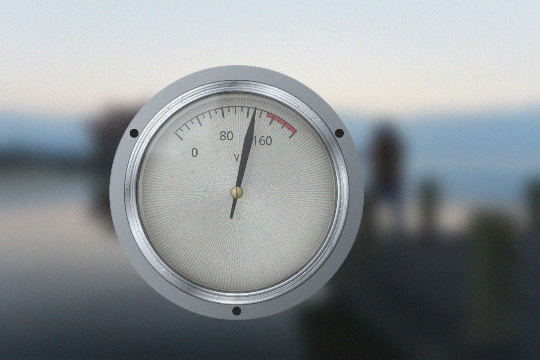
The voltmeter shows 130V
